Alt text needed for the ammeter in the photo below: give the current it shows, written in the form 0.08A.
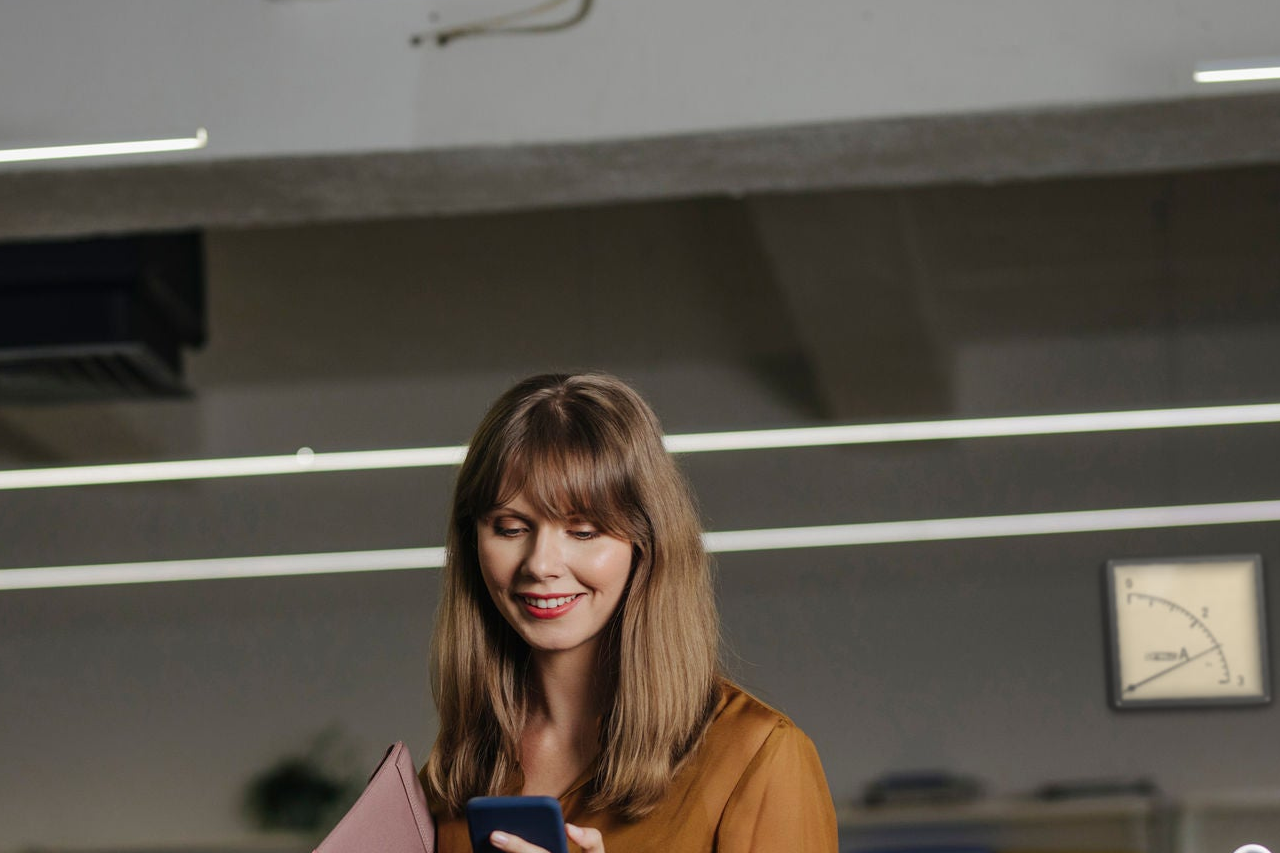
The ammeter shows 2.5A
